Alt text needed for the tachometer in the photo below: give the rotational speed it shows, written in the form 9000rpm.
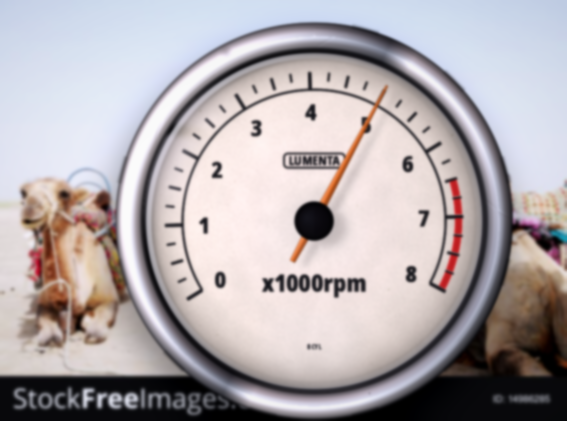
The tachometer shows 5000rpm
